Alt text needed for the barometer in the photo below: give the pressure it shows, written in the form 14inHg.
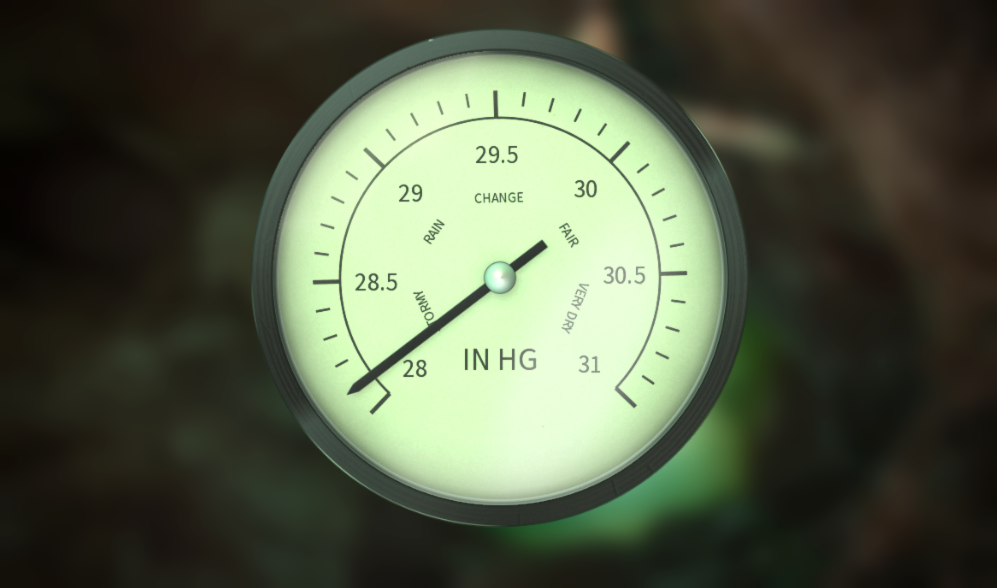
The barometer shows 28.1inHg
